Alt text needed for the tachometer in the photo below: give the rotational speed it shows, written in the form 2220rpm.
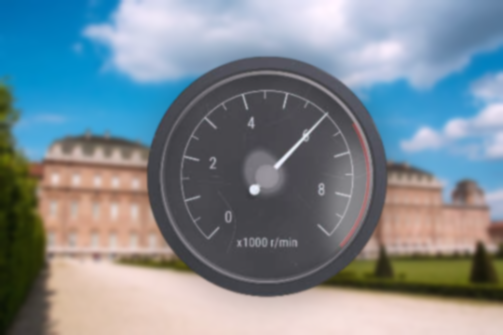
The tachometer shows 6000rpm
